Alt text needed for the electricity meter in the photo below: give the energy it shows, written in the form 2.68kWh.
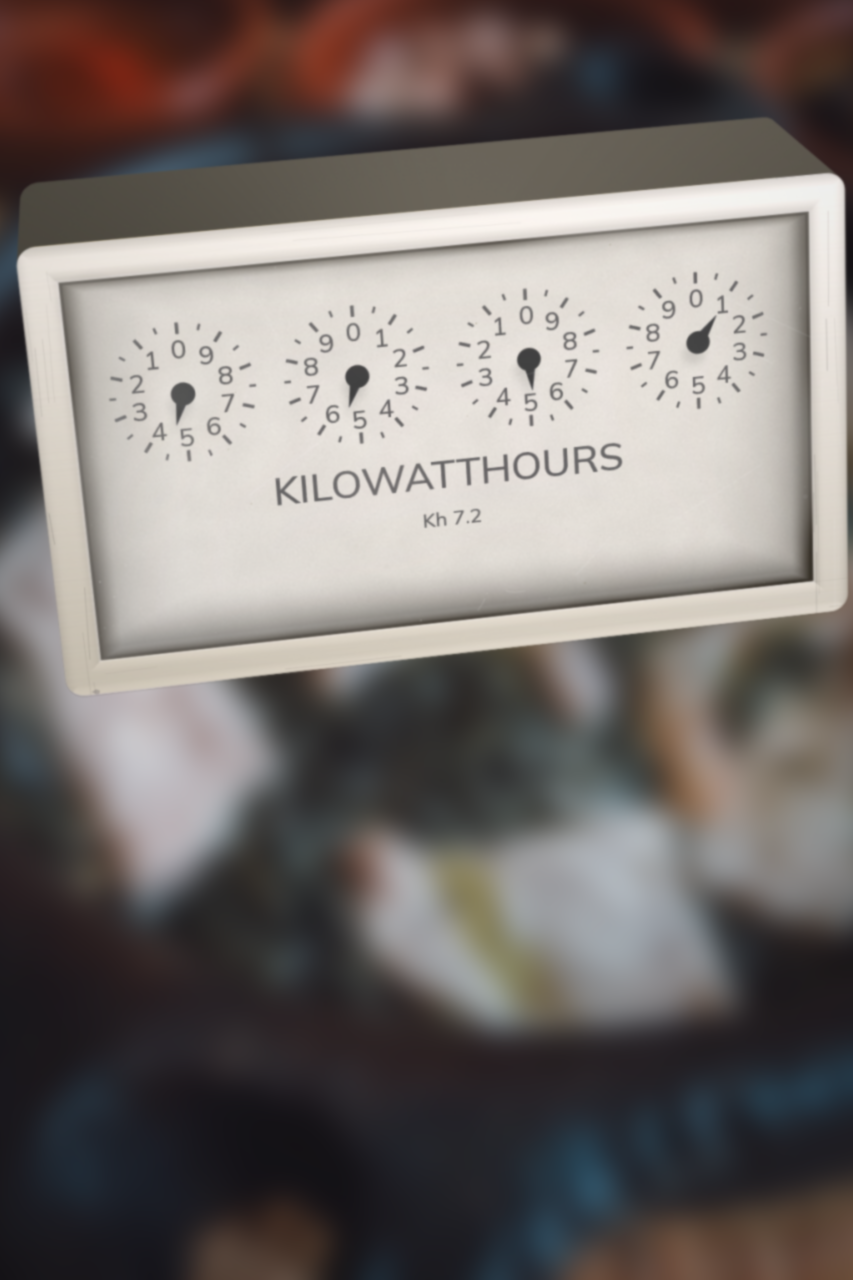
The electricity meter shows 4551kWh
